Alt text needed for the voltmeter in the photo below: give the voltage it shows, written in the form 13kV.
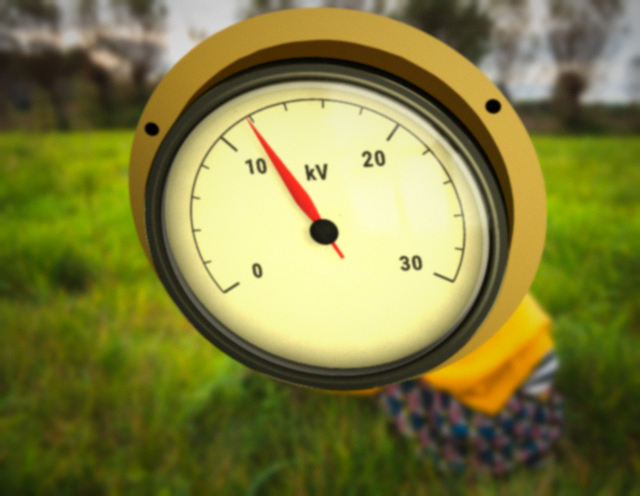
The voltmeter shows 12kV
